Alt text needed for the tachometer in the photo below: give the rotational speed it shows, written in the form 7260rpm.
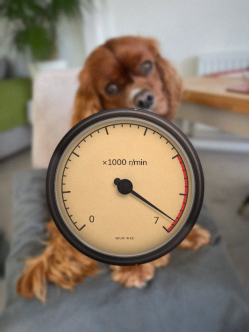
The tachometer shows 6700rpm
